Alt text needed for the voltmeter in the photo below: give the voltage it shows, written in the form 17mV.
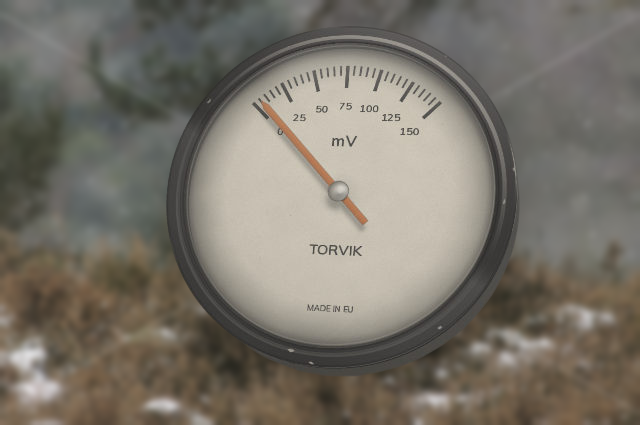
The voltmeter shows 5mV
